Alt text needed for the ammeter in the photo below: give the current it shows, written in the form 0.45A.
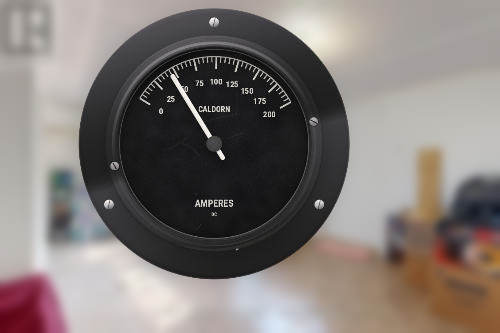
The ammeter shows 45A
